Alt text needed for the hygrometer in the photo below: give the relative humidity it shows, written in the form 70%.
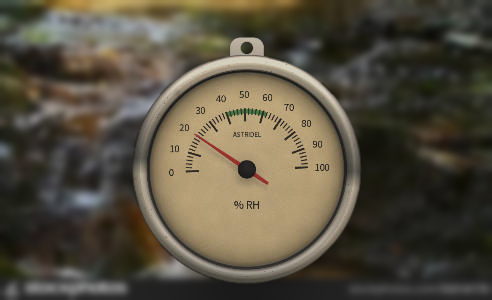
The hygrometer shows 20%
